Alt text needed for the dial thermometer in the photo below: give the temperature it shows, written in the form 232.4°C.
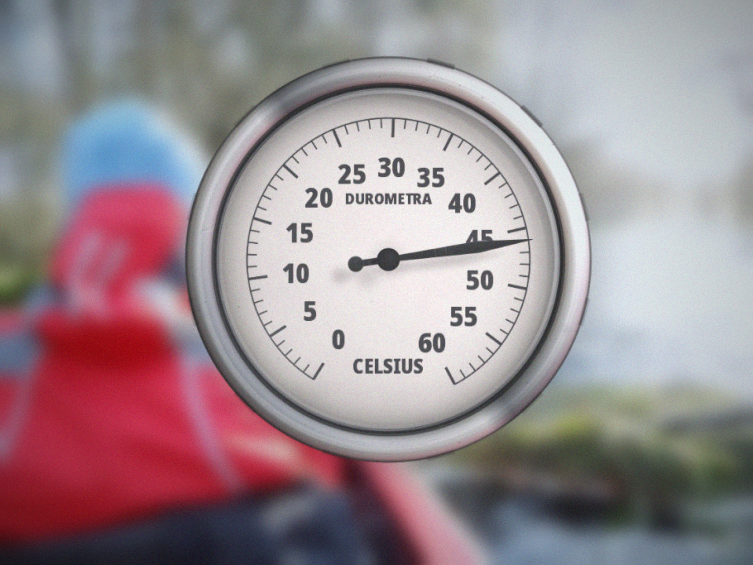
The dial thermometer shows 46°C
